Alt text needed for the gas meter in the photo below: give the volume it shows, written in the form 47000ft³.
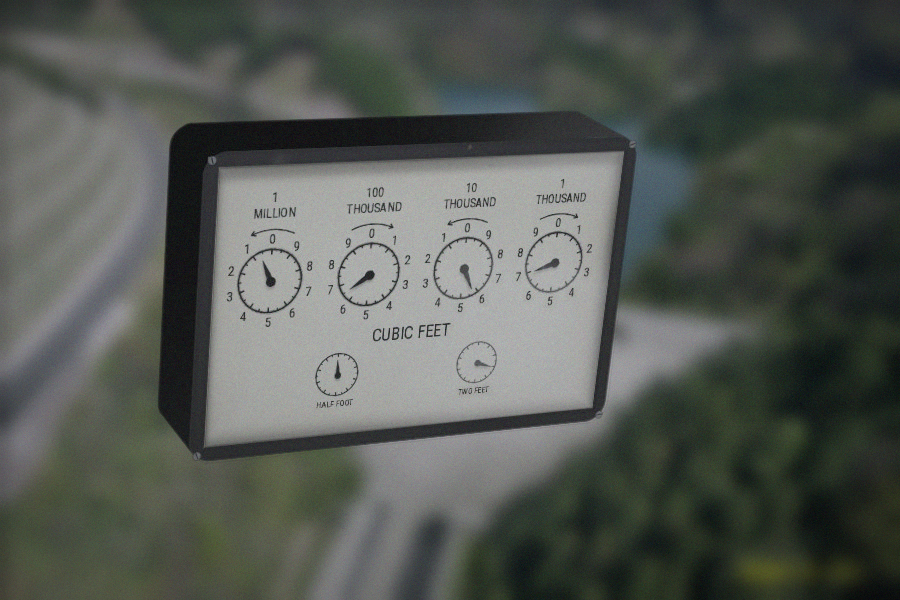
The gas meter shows 65700ft³
